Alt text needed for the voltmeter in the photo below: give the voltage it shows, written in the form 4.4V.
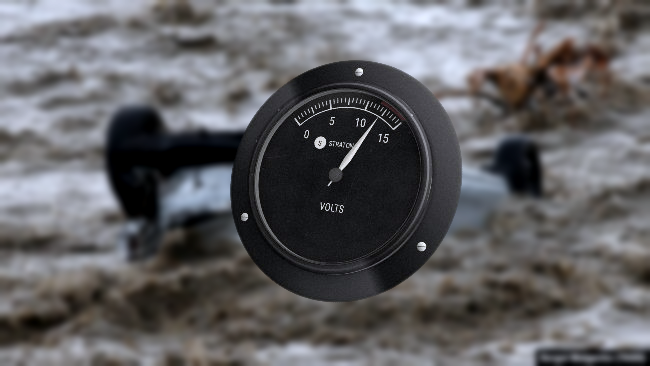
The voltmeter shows 12.5V
